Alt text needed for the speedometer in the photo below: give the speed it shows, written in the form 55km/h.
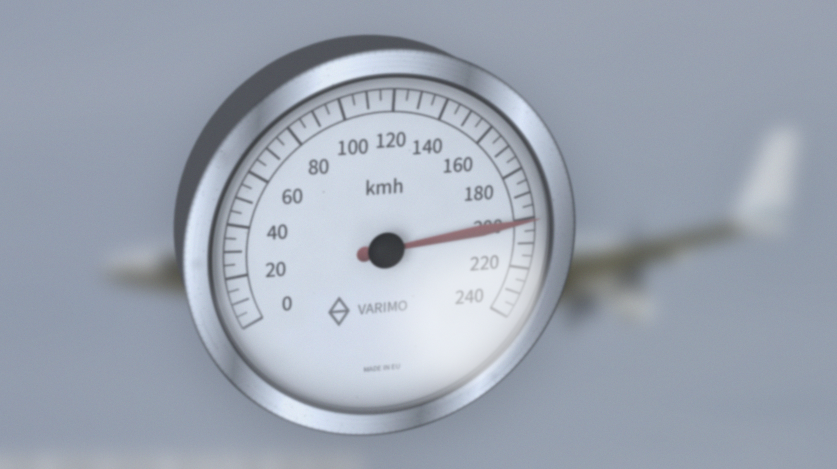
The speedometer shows 200km/h
